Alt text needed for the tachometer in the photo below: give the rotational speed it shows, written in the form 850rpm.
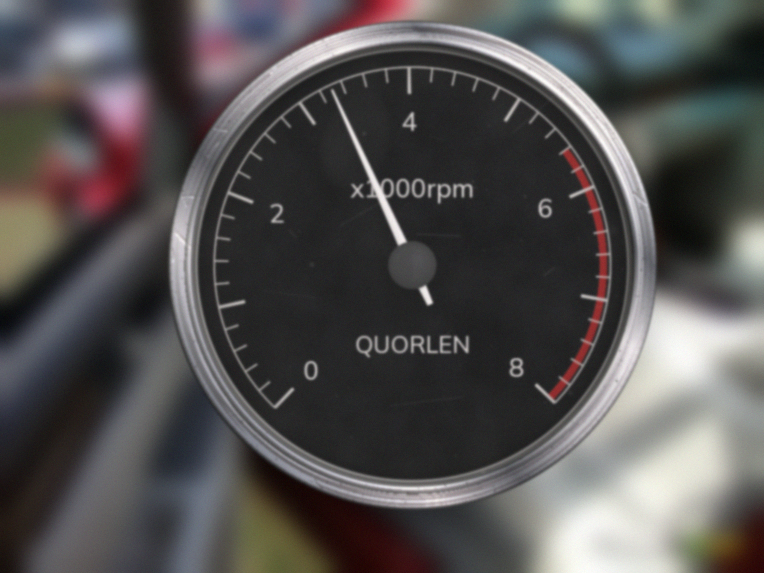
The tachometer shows 3300rpm
